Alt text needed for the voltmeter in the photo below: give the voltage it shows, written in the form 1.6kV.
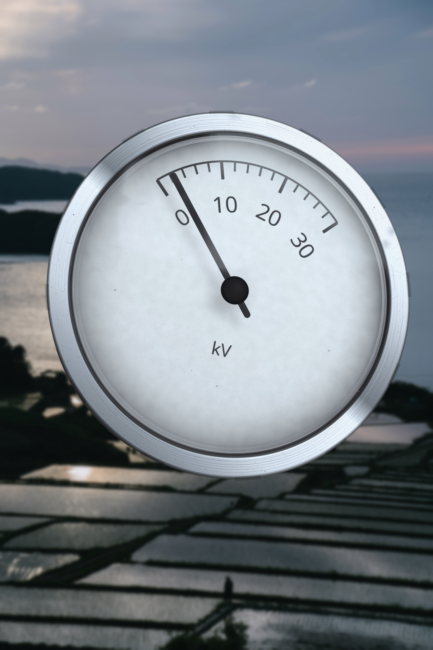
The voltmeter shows 2kV
